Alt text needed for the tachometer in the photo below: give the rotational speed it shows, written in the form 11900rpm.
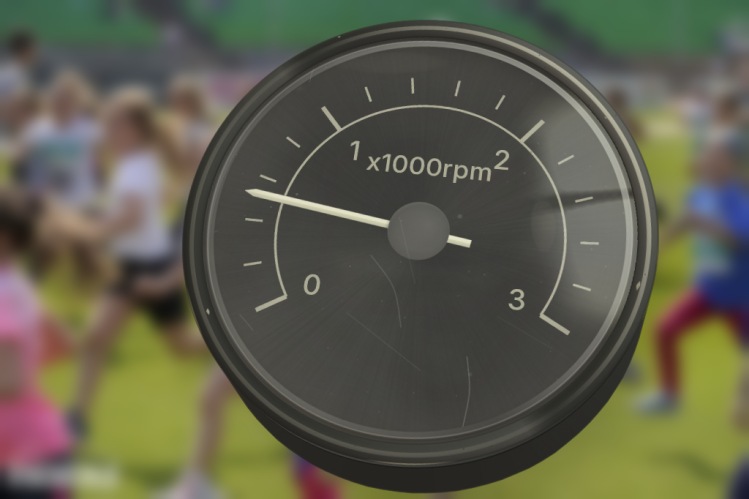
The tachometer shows 500rpm
